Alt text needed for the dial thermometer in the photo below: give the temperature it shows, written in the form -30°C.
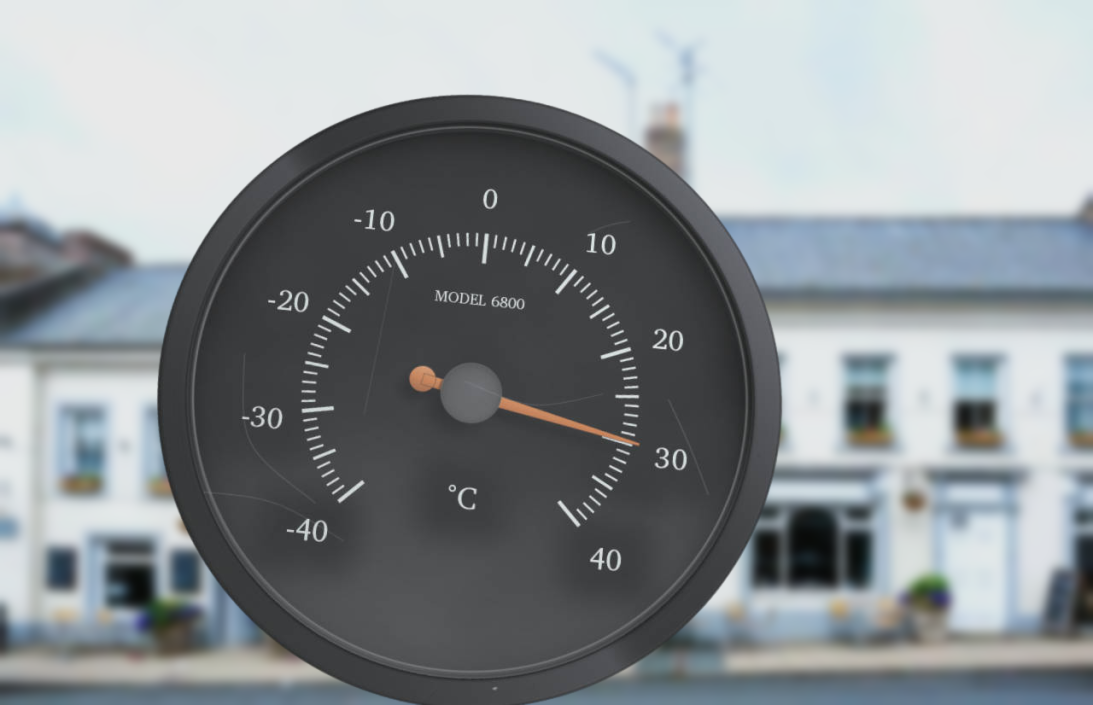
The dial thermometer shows 30°C
